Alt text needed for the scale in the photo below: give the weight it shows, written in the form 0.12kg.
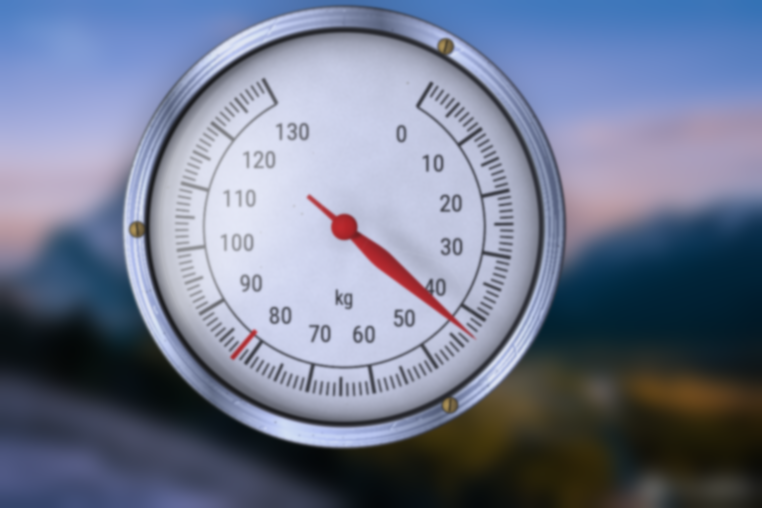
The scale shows 43kg
